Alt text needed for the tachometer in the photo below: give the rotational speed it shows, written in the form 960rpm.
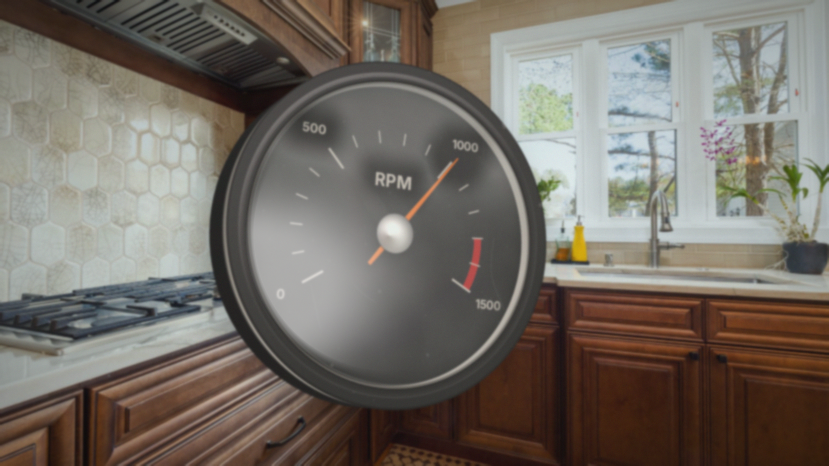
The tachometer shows 1000rpm
